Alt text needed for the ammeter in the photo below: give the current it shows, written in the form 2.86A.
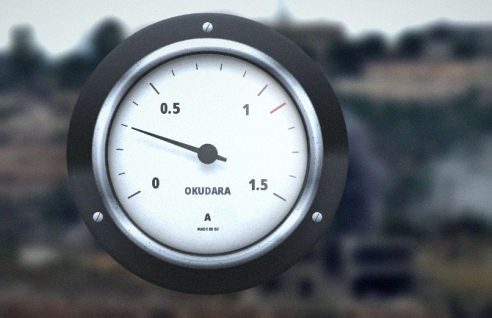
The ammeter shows 0.3A
